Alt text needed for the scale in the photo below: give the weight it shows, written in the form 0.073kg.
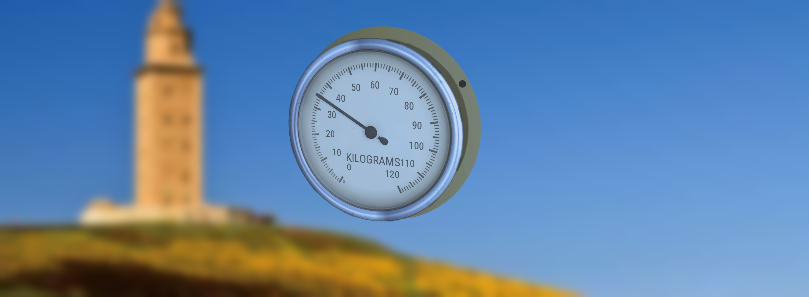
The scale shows 35kg
